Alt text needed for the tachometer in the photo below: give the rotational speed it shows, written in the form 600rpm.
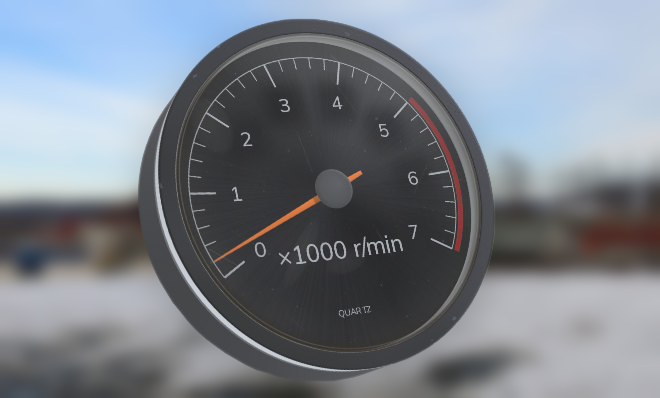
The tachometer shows 200rpm
